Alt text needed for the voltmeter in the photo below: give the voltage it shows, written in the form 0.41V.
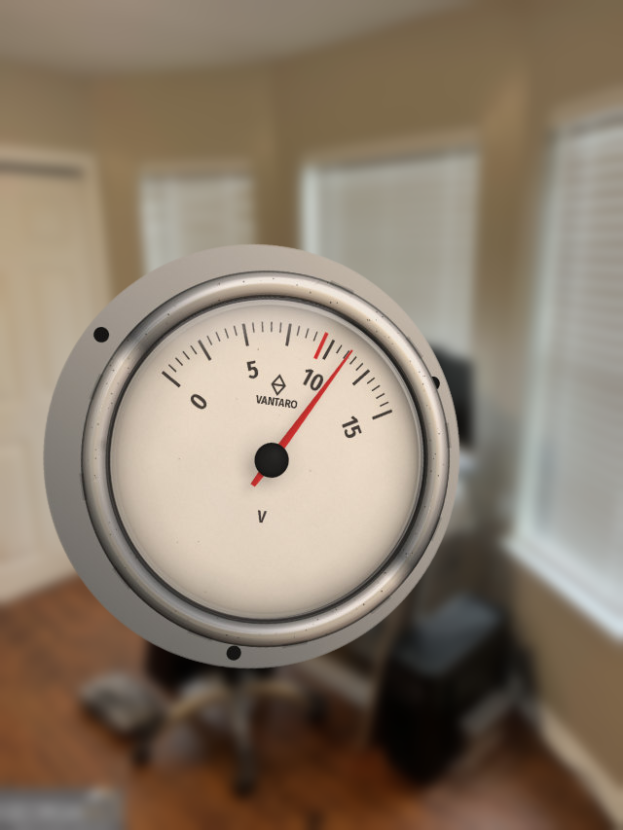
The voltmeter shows 11V
